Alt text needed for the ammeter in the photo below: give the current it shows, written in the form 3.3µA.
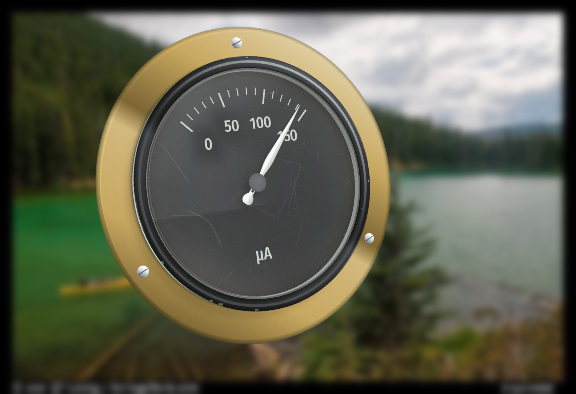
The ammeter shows 140µA
